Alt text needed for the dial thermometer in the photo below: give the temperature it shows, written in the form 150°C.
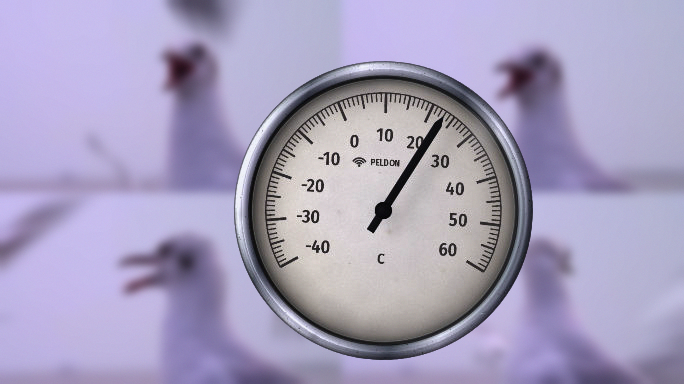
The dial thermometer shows 23°C
